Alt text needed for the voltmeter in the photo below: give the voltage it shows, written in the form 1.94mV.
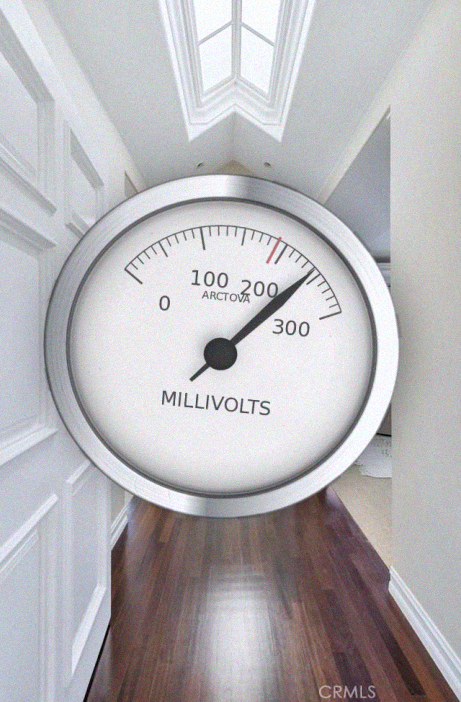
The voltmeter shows 240mV
